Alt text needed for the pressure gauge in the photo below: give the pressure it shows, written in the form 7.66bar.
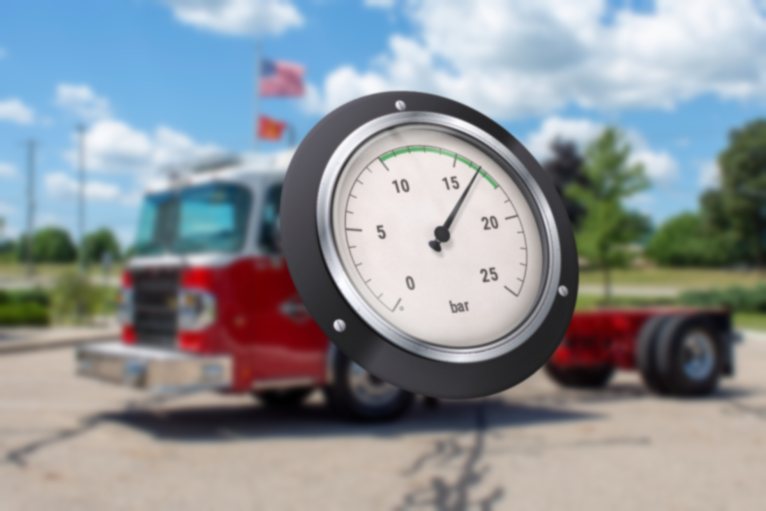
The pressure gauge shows 16.5bar
